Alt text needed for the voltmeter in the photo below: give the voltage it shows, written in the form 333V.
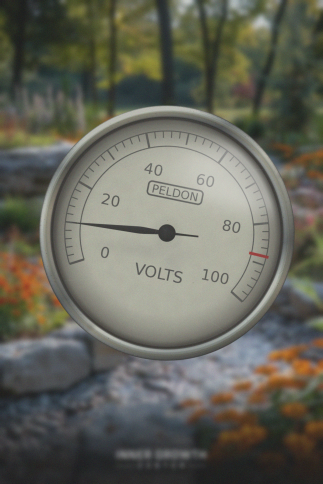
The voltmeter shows 10V
